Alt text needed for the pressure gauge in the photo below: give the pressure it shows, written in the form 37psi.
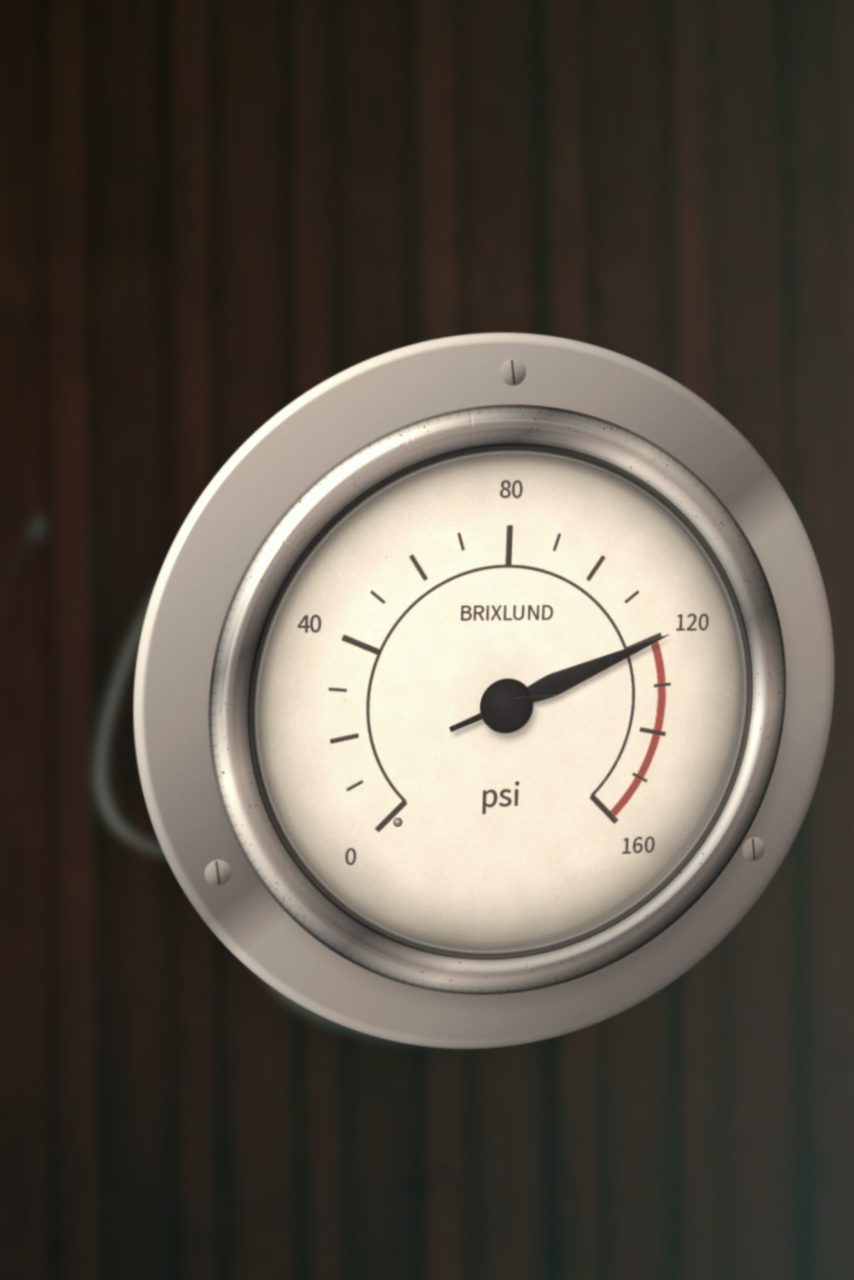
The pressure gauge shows 120psi
